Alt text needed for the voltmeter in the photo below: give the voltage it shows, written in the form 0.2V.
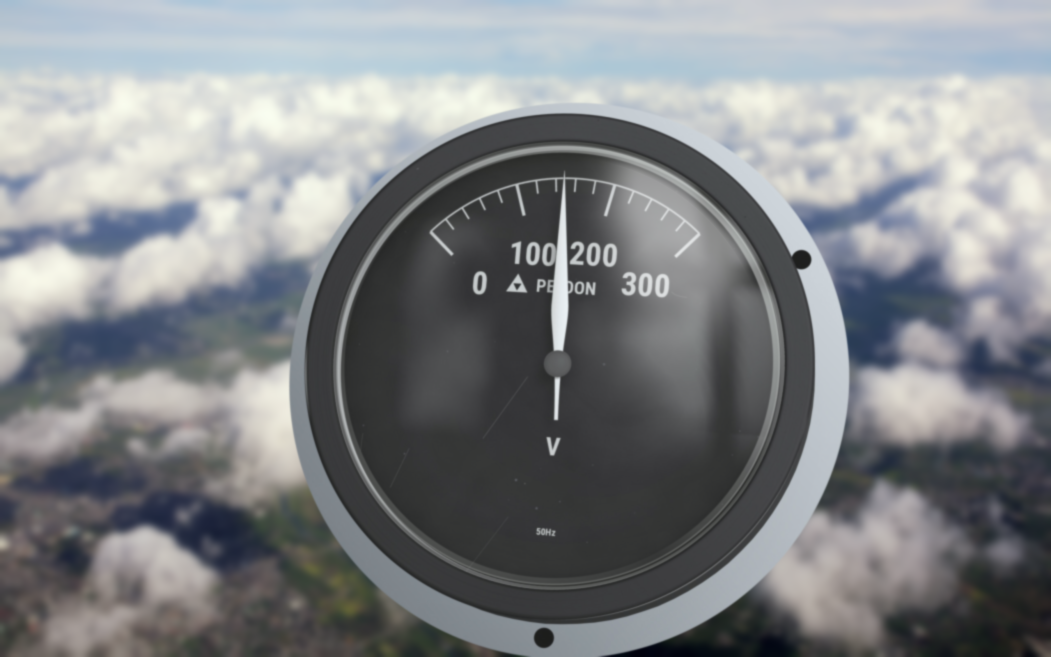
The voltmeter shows 150V
